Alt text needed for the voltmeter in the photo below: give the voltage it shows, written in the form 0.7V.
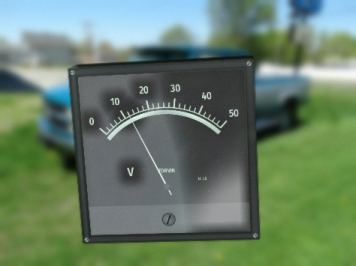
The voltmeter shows 12V
